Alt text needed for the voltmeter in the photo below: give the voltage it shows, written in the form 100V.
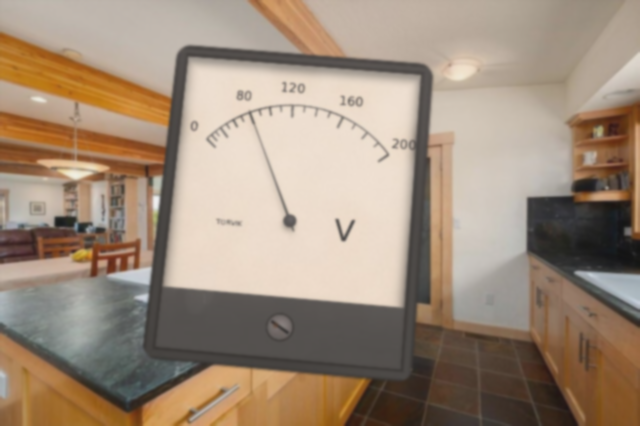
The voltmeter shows 80V
